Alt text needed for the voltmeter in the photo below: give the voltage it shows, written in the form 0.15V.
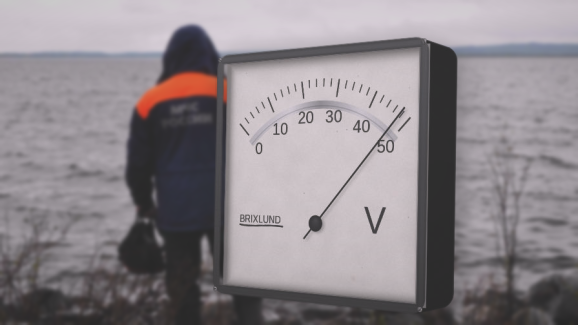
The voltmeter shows 48V
